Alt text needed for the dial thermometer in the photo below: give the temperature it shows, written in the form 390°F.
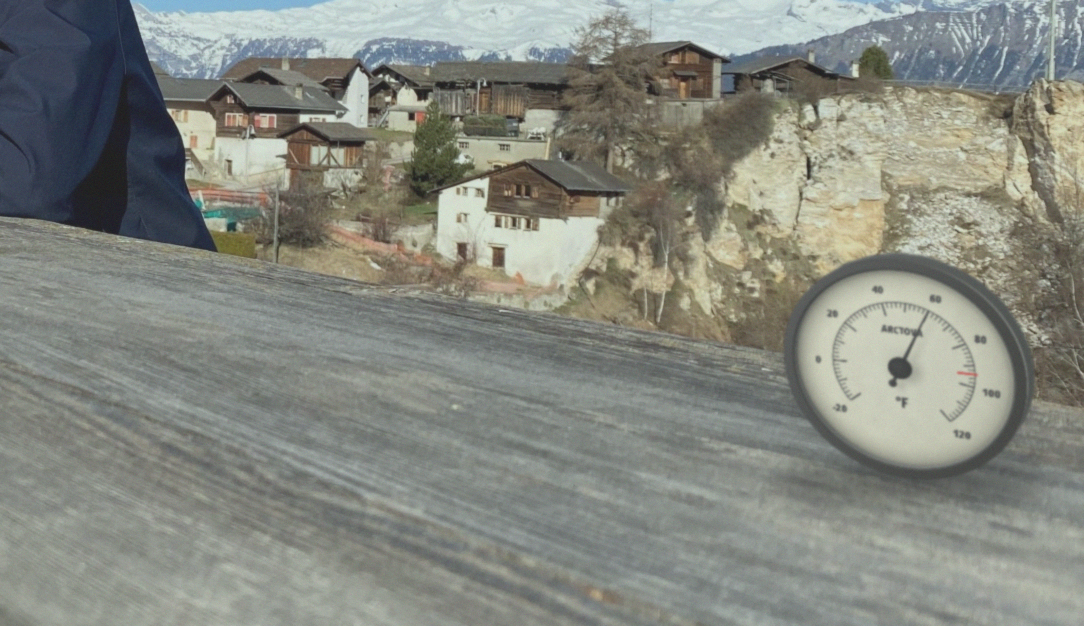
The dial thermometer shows 60°F
